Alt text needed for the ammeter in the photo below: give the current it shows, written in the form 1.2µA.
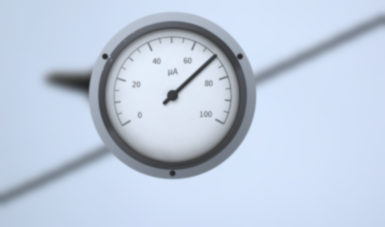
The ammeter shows 70µA
